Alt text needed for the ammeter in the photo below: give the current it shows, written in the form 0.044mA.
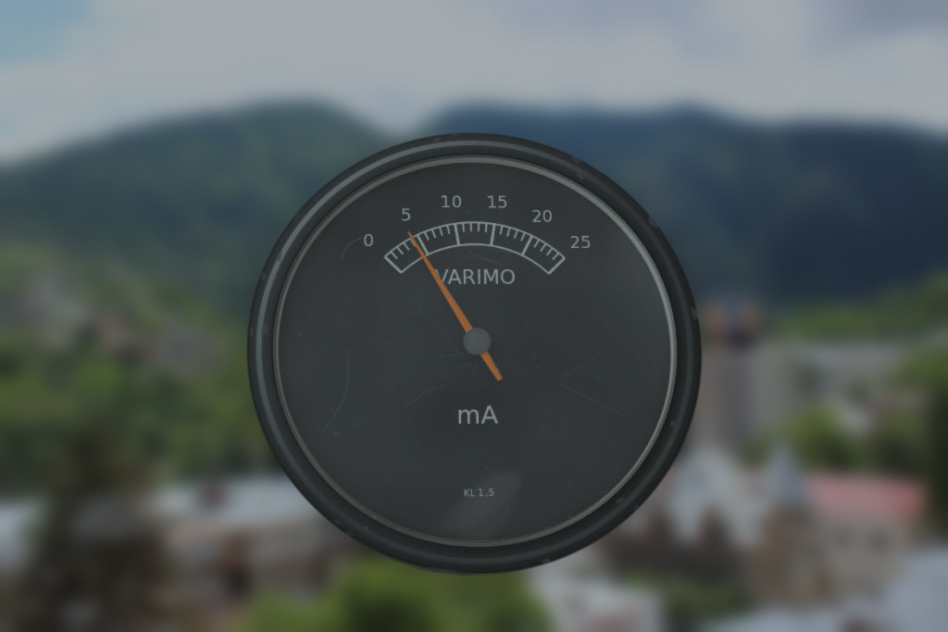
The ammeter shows 4mA
